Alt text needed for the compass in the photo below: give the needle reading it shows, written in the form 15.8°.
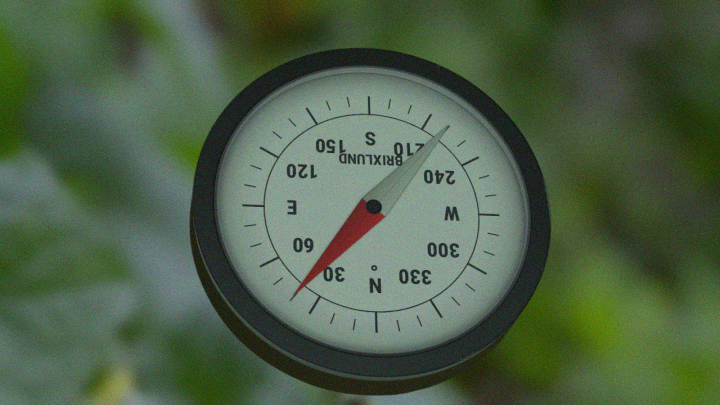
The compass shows 40°
